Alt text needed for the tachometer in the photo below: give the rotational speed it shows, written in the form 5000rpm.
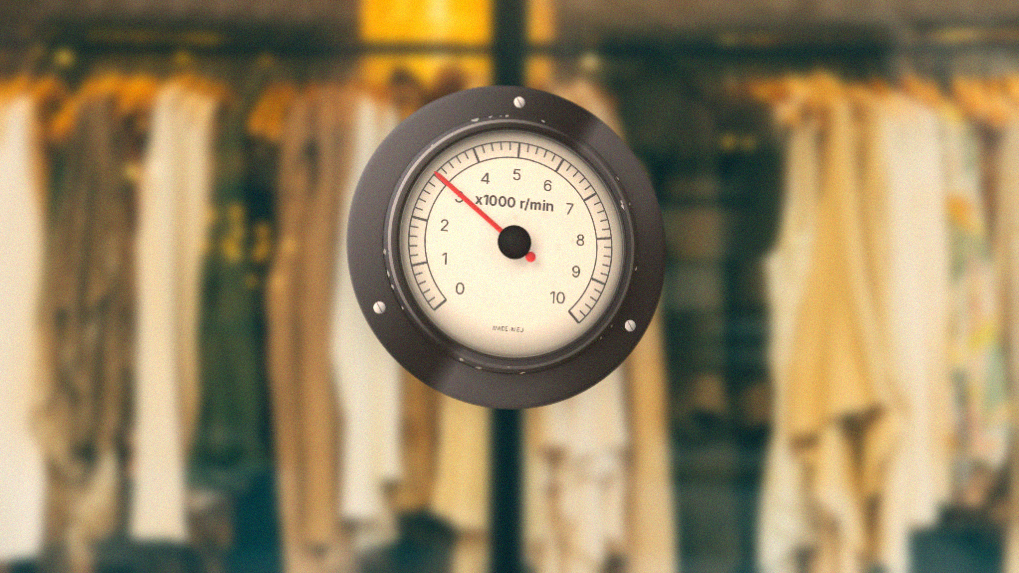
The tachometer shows 3000rpm
